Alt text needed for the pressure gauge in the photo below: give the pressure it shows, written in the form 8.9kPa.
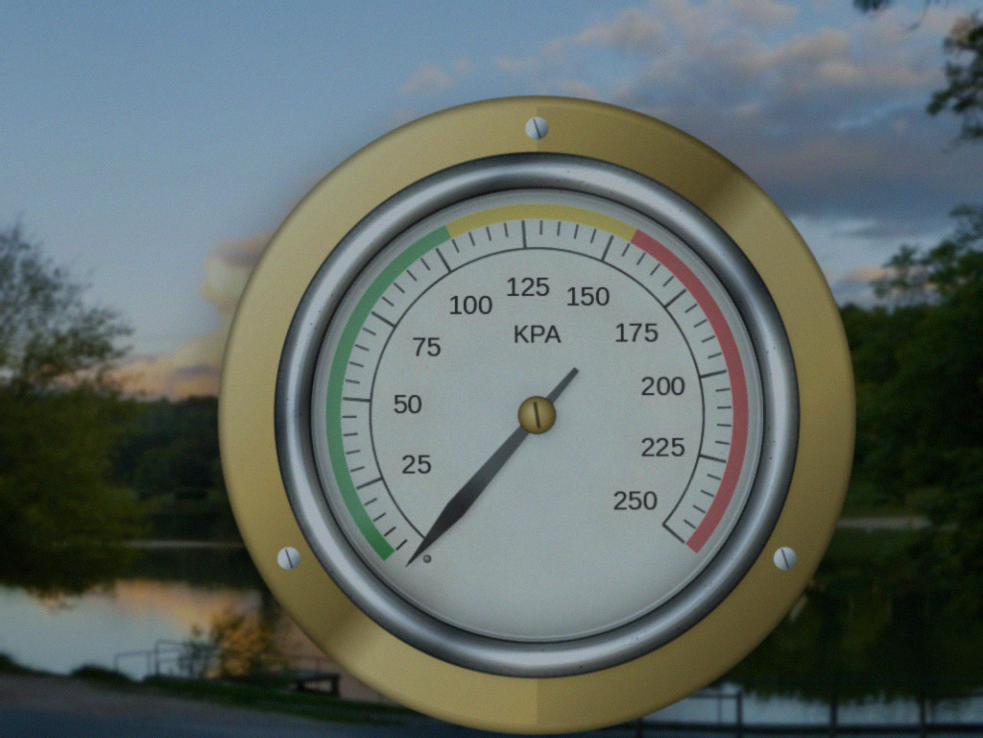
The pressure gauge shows 0kPa
